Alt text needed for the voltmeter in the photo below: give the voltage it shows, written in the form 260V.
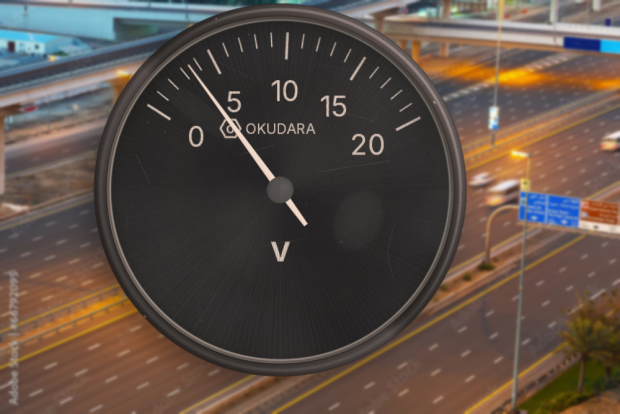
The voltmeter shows 3.5V
